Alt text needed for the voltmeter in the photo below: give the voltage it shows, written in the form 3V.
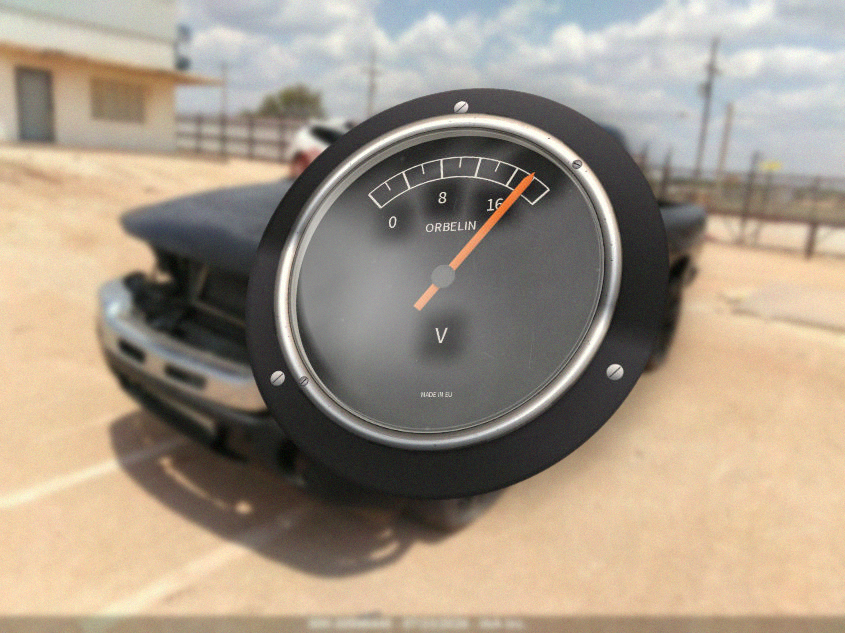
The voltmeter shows 18V
